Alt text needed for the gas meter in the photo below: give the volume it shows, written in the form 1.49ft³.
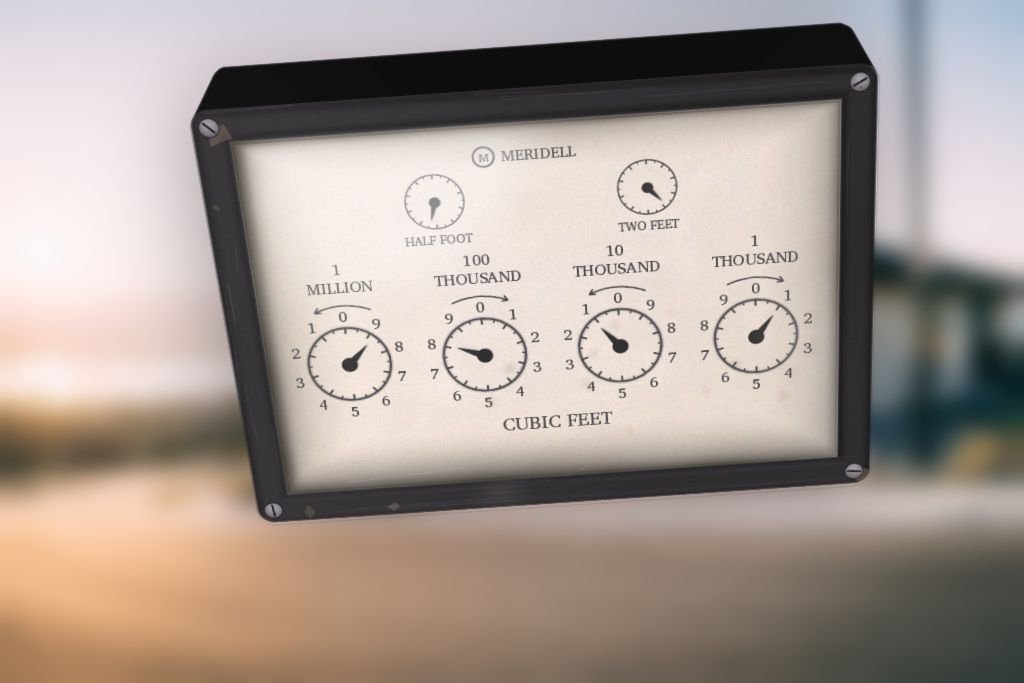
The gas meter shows 881100ft³
